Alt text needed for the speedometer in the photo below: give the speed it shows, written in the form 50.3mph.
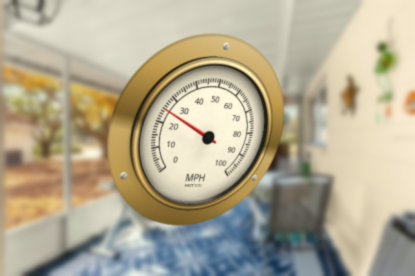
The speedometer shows 25mph
